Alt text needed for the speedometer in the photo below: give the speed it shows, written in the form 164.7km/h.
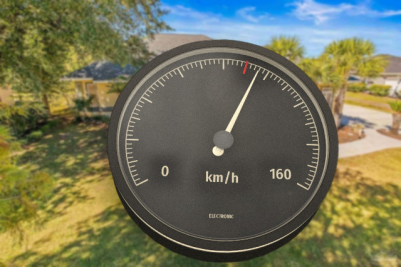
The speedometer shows 96km/h
